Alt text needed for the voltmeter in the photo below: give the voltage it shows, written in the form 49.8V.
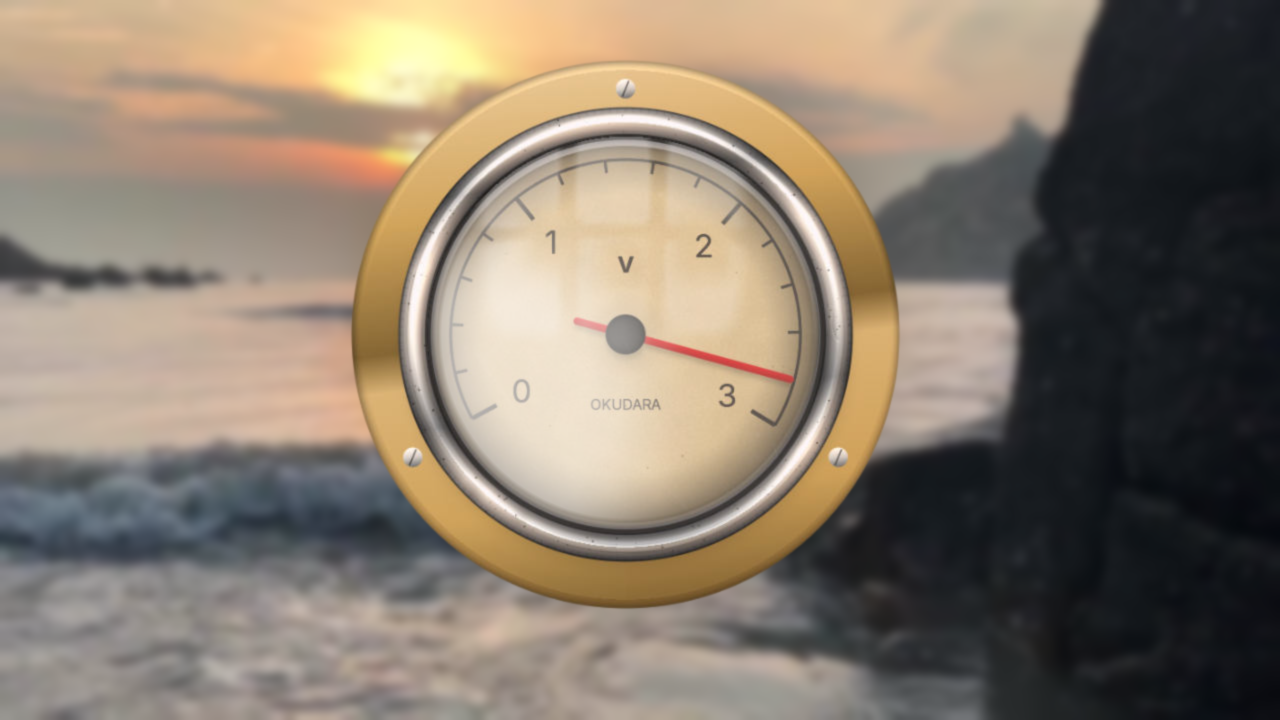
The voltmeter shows 2.8V
